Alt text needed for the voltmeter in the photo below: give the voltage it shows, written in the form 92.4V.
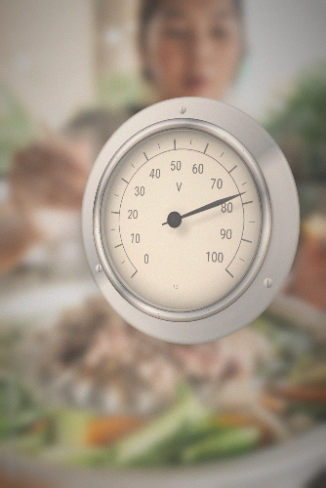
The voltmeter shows 77.5V
